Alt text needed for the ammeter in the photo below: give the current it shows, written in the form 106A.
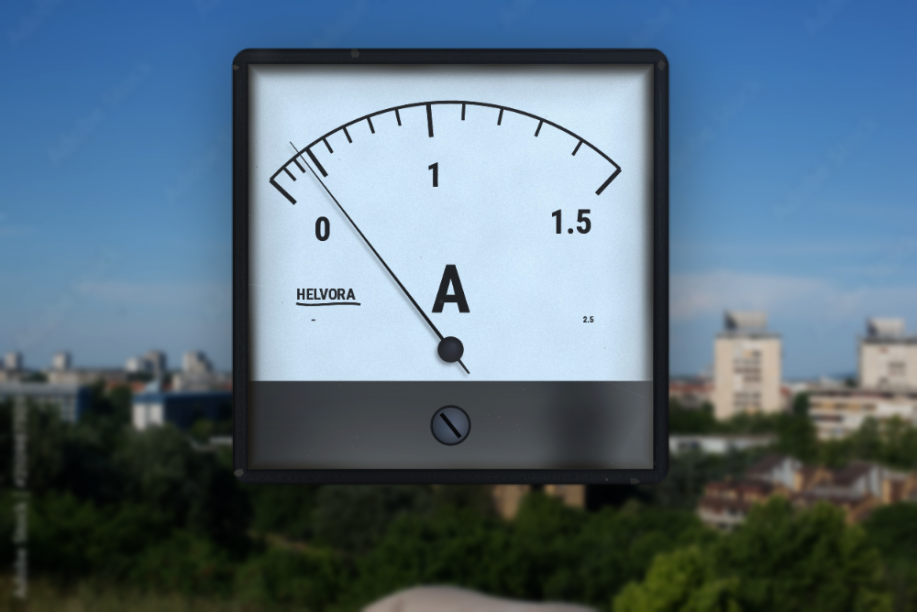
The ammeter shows 0.45A
